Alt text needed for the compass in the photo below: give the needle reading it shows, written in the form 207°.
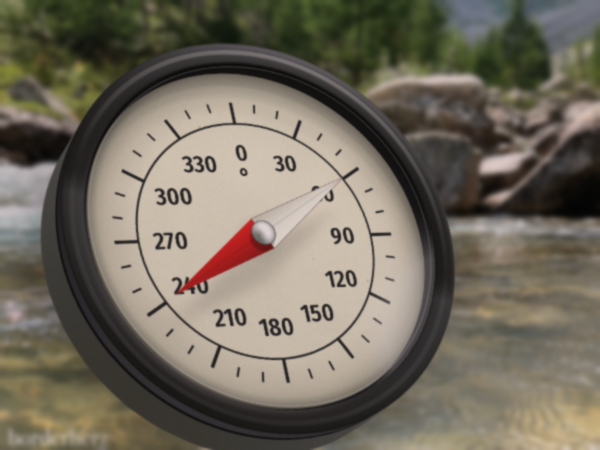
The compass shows 240°
